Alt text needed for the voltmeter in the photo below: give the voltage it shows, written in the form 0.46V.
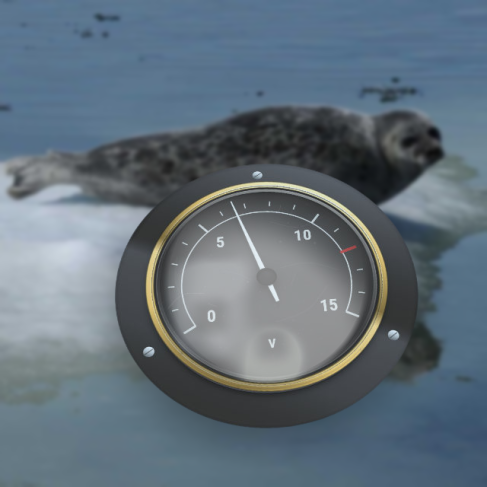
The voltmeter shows 6.5V
